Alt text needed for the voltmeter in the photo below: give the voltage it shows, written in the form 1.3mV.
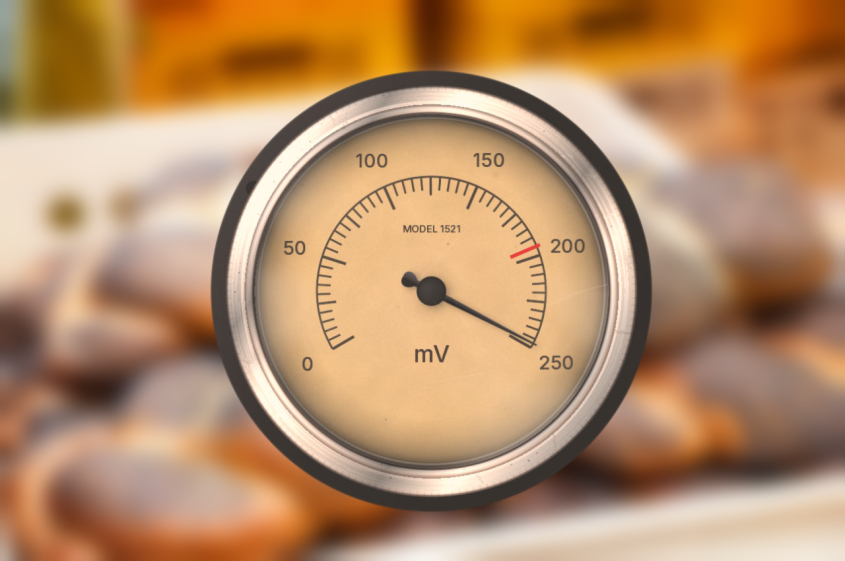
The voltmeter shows 247.5mV
